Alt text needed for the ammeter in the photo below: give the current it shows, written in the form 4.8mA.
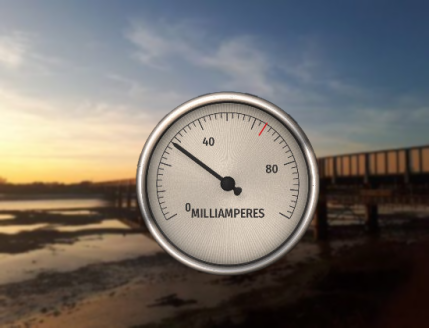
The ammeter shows 28mA
